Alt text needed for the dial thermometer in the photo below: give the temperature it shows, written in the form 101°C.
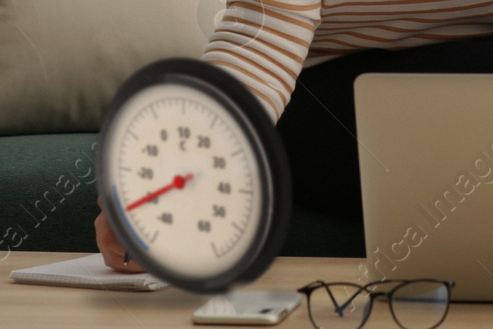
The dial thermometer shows -30°C
